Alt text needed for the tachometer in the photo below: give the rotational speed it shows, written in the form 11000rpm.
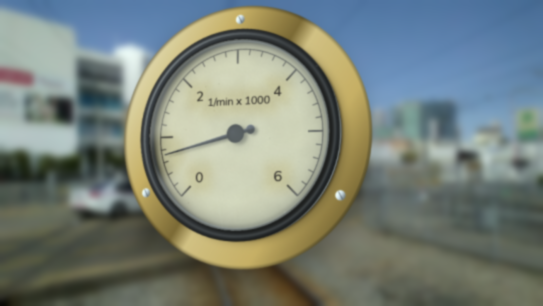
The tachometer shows 700rpm
